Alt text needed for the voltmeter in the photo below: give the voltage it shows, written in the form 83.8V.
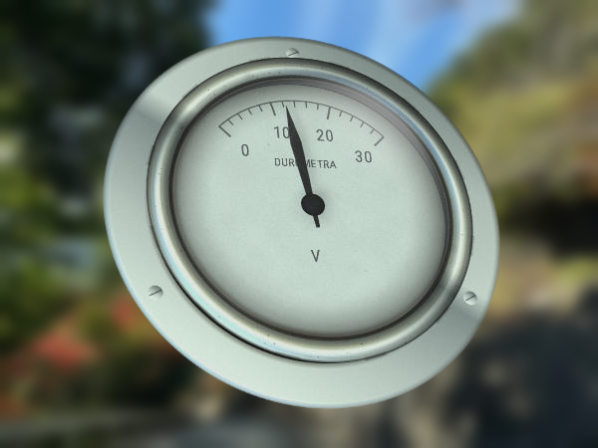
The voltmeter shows 12V
